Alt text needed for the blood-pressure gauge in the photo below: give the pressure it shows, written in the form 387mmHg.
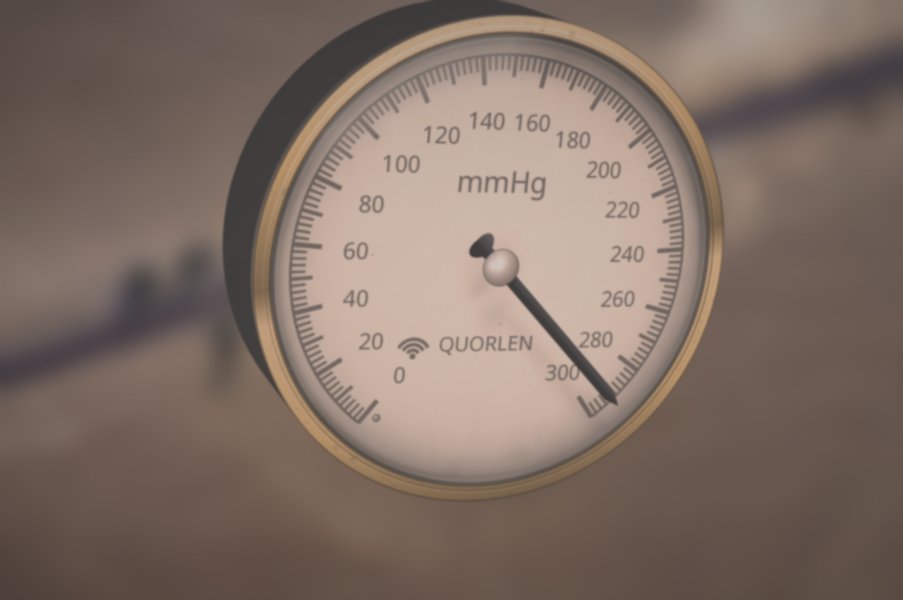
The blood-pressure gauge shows 292mmHg
